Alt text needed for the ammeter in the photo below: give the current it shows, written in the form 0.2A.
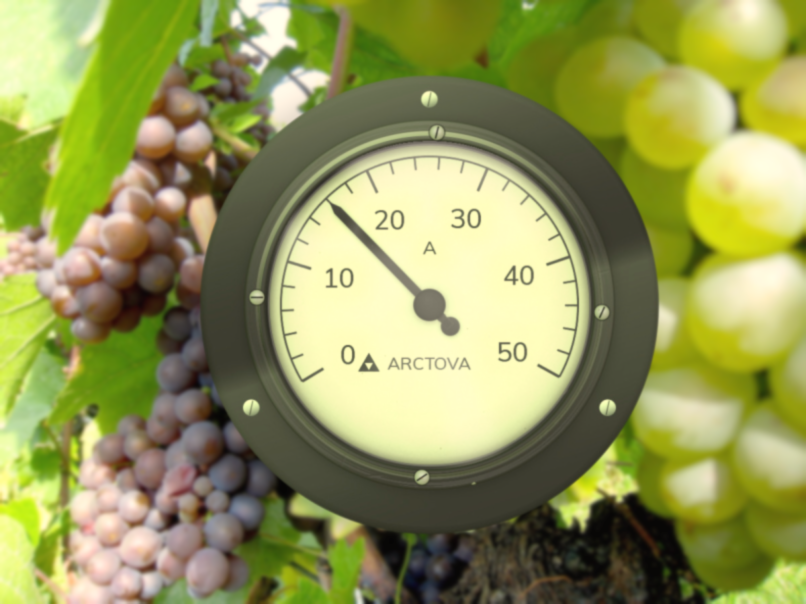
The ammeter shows 16A
